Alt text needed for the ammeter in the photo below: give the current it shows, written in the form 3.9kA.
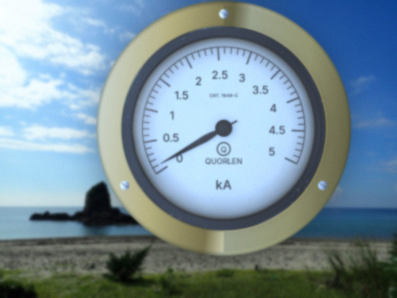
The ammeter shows 0.1kA
